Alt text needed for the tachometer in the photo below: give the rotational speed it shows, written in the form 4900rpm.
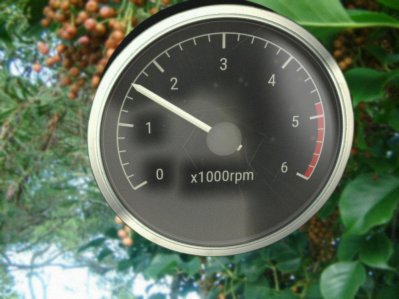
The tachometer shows 1600rpm
